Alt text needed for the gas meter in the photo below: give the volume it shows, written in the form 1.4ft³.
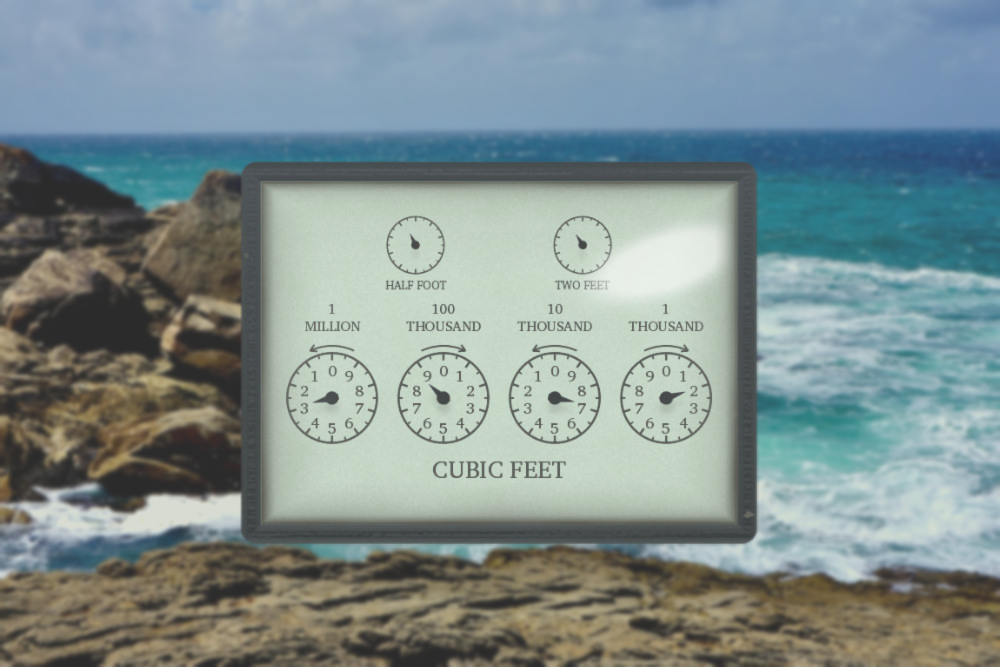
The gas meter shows 287200ft³
